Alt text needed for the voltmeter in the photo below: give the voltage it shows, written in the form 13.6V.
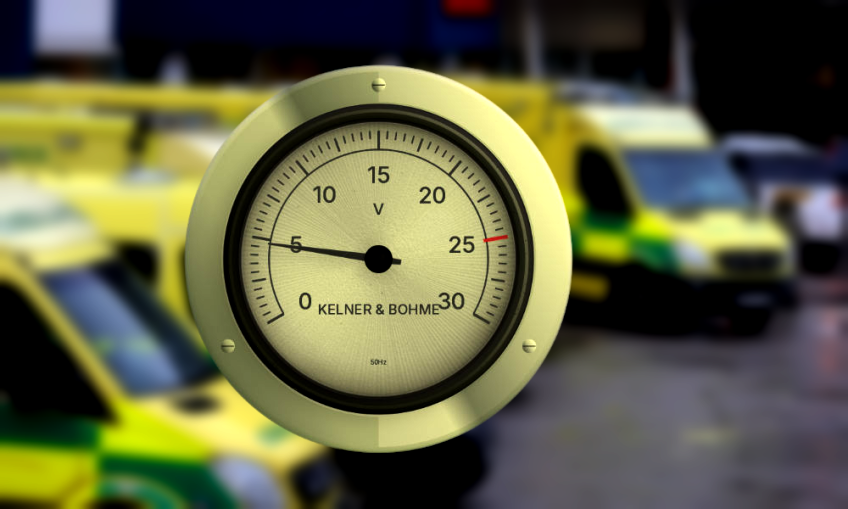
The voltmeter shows 4.75V
